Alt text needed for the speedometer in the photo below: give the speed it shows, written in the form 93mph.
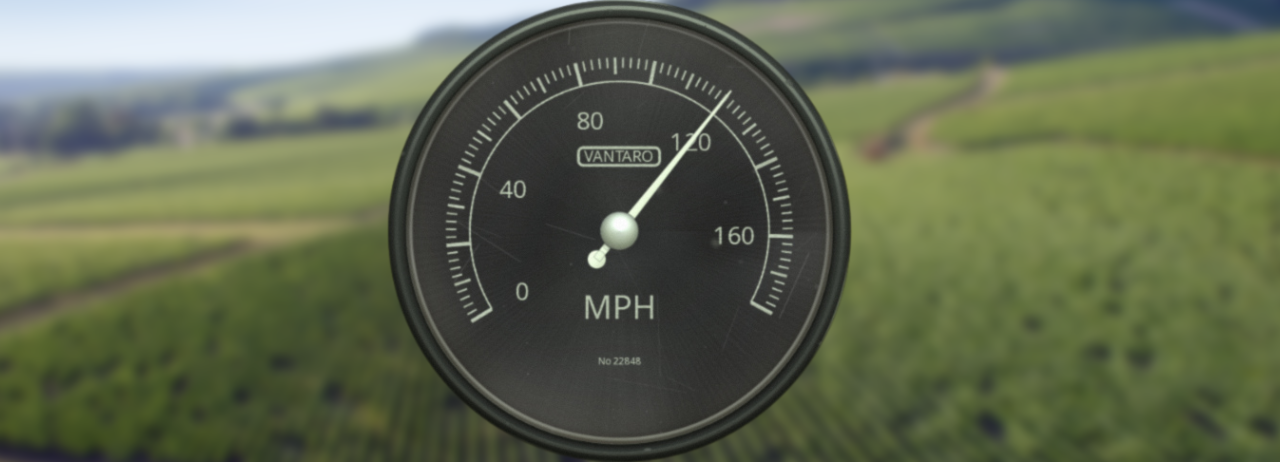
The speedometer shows 120mph
